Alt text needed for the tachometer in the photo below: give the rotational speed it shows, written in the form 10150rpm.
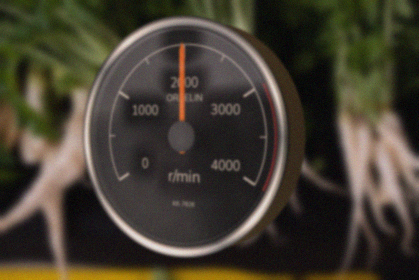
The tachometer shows 2000rpm
